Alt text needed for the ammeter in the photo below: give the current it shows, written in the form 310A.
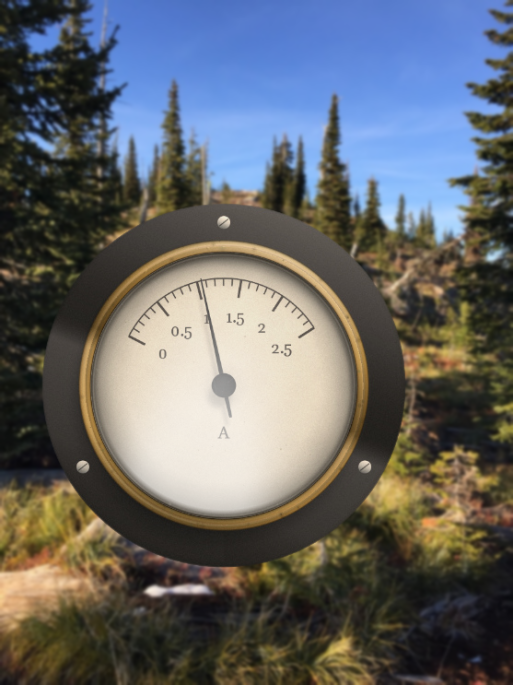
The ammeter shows 1.05A
